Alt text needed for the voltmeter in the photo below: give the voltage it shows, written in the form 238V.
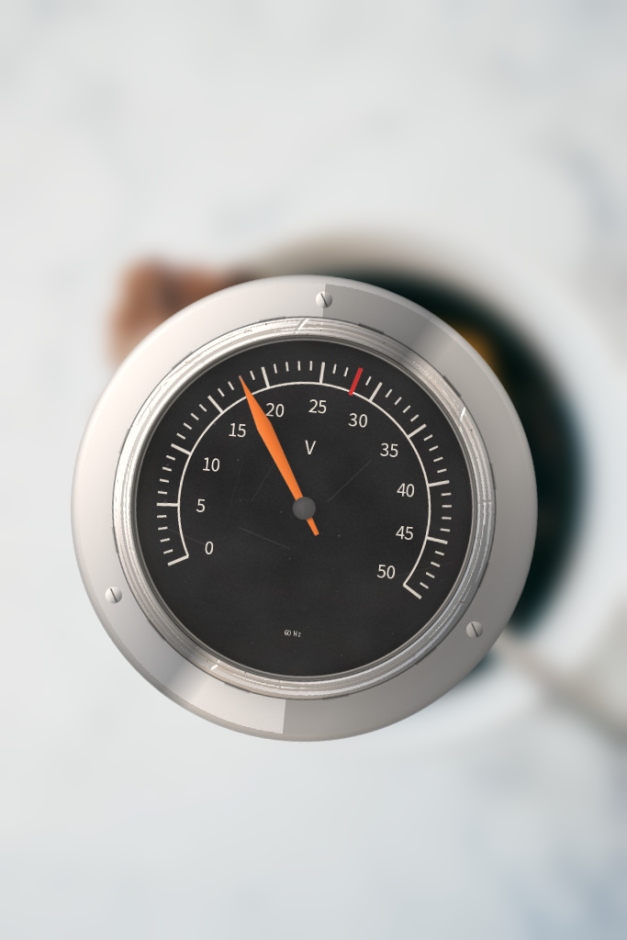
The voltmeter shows 18V
